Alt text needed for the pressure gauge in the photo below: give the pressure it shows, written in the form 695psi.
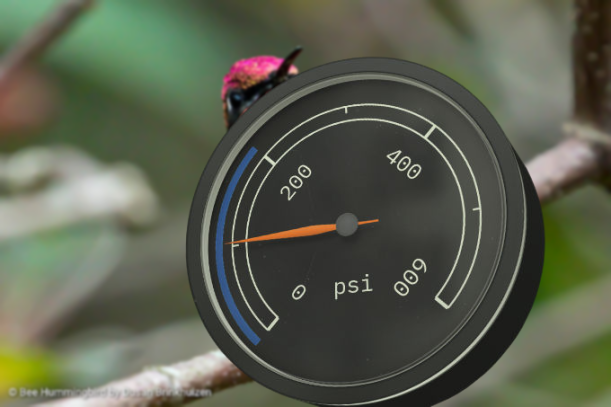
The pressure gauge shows 100psi
